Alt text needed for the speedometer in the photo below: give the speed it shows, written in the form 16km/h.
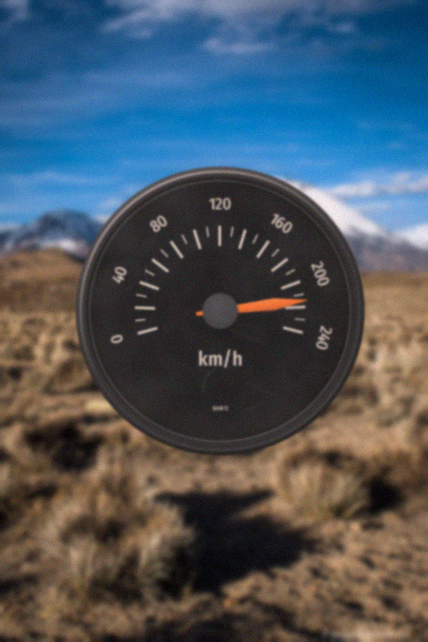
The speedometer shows 215km/h
